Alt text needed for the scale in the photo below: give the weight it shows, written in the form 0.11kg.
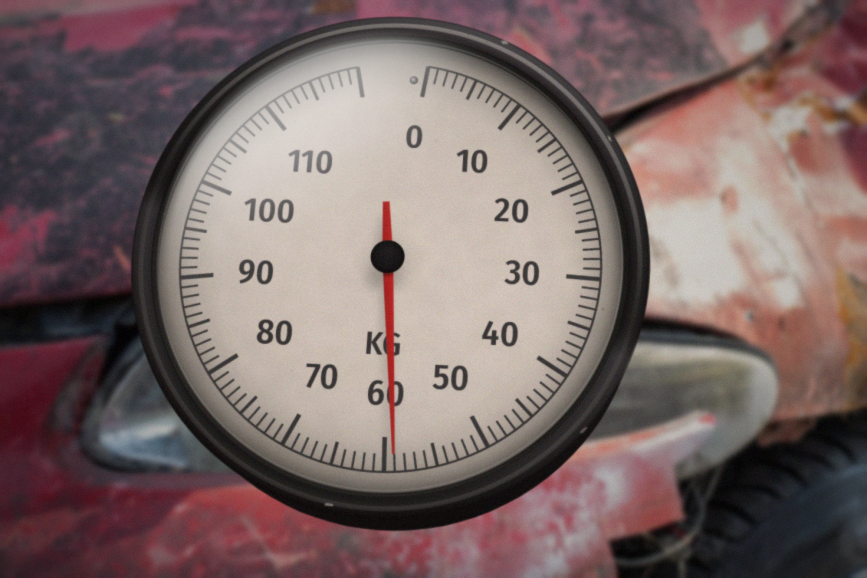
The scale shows 59kg
